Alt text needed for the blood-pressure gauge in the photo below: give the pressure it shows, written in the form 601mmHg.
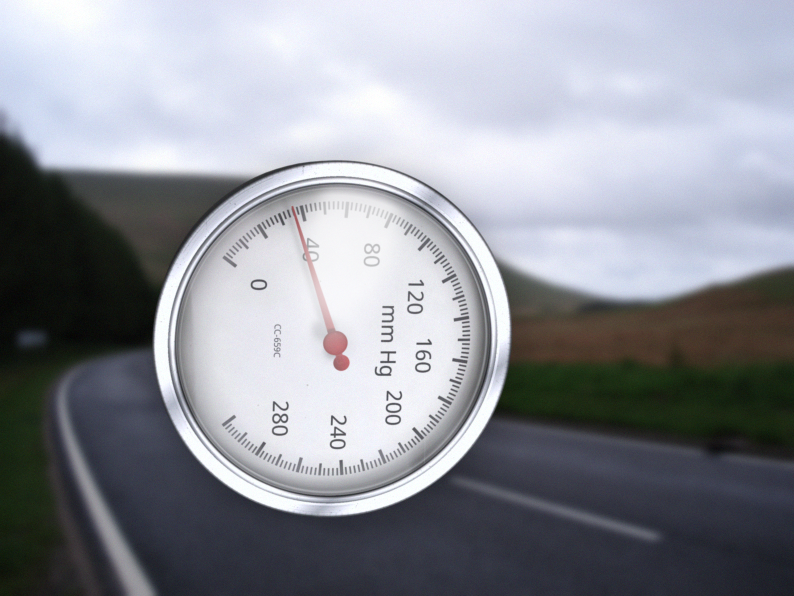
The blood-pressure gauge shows 36mmHg
